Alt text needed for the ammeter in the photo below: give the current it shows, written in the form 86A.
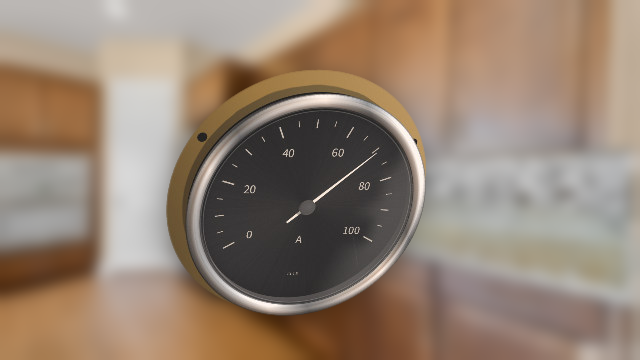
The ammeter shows 70A
